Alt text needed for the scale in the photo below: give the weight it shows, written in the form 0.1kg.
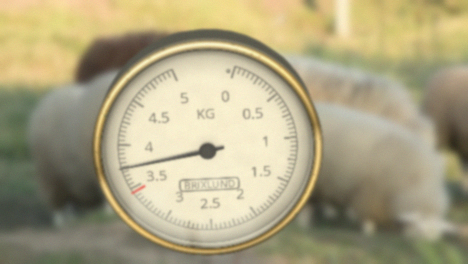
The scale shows 3.75kg
